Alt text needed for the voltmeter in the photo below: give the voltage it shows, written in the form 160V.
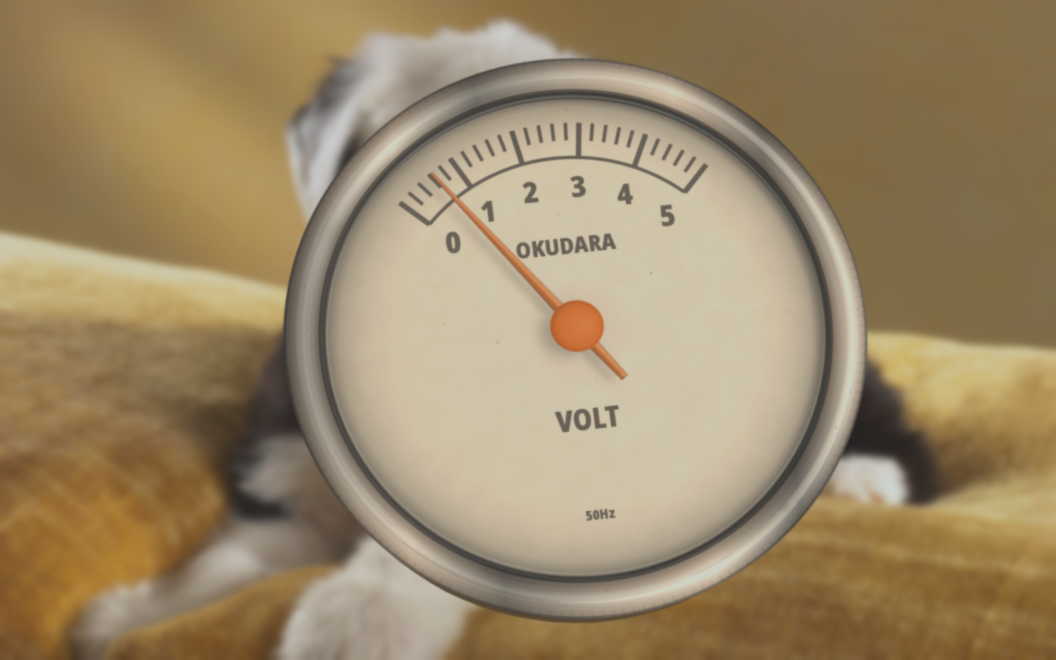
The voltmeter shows 0.6V
